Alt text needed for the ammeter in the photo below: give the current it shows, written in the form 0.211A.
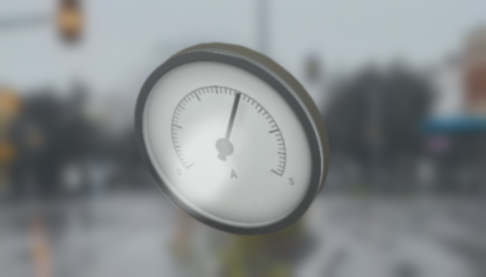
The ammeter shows 3A
